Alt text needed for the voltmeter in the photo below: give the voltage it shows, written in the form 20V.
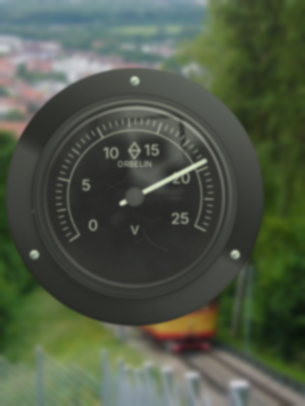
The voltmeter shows 19.5V
